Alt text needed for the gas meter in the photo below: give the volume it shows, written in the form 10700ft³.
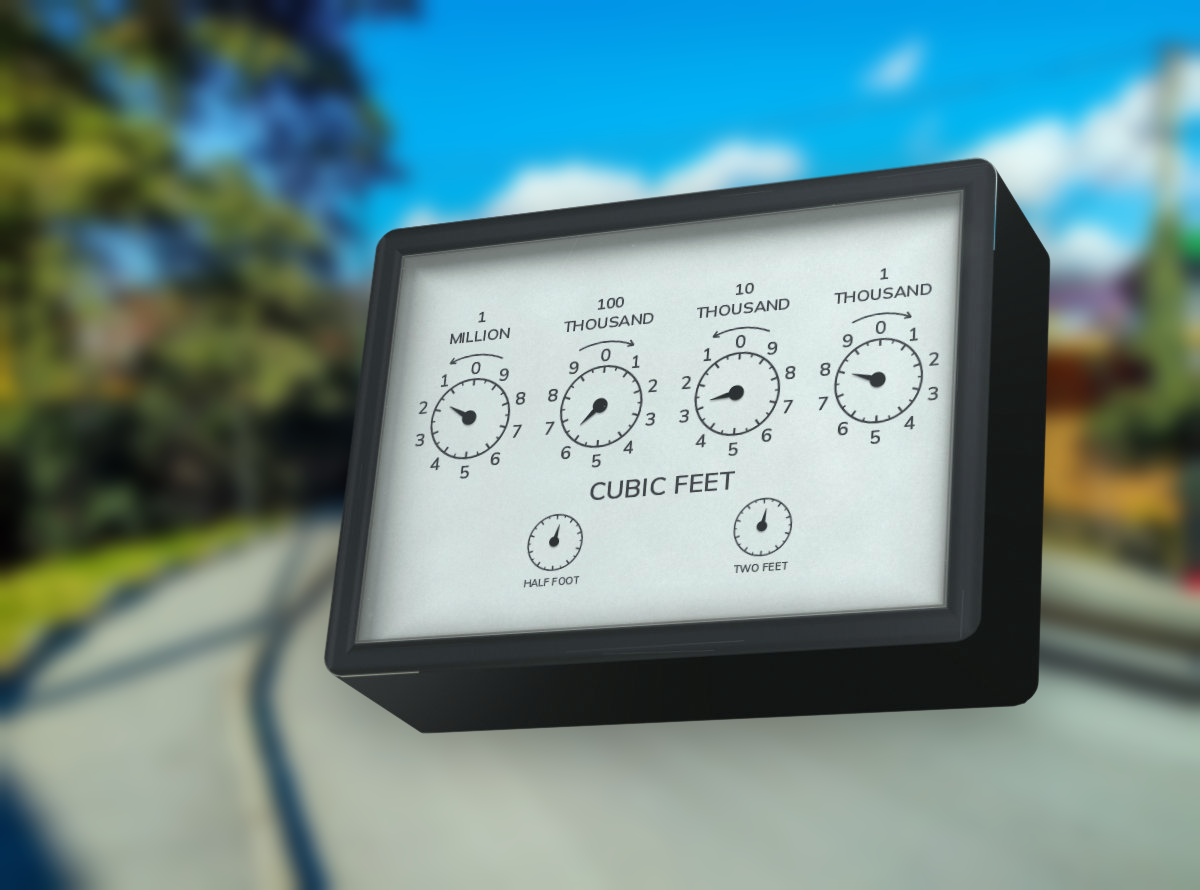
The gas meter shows 162800ft³
